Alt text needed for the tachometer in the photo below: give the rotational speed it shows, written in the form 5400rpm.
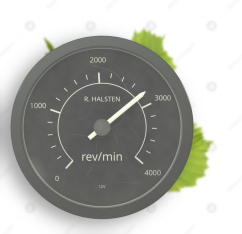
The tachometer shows 2800rpm
